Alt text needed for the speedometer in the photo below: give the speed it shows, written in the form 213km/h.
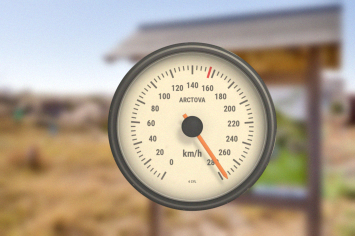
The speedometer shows 276km/h
